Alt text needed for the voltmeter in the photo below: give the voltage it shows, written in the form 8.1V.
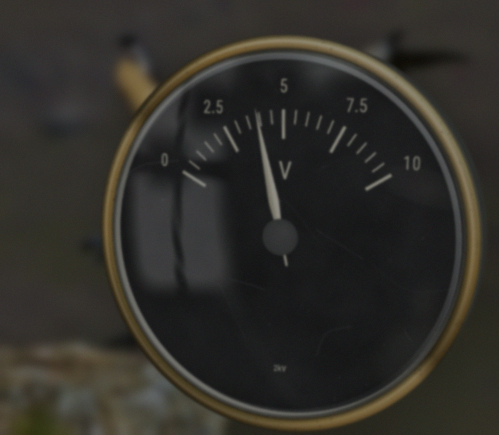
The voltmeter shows 4V
